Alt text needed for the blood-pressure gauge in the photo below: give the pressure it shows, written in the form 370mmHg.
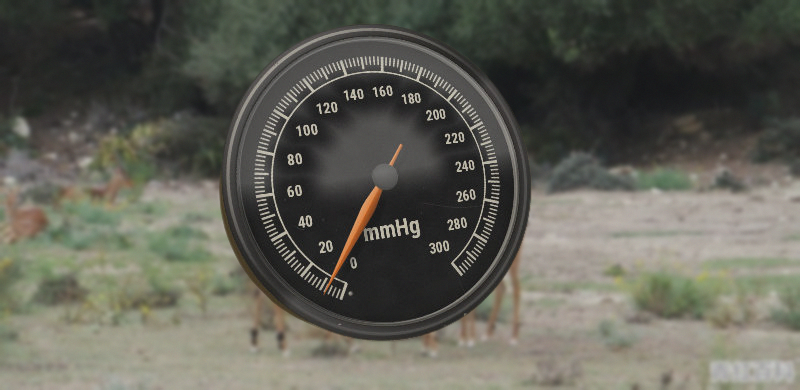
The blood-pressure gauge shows 8mmHg
